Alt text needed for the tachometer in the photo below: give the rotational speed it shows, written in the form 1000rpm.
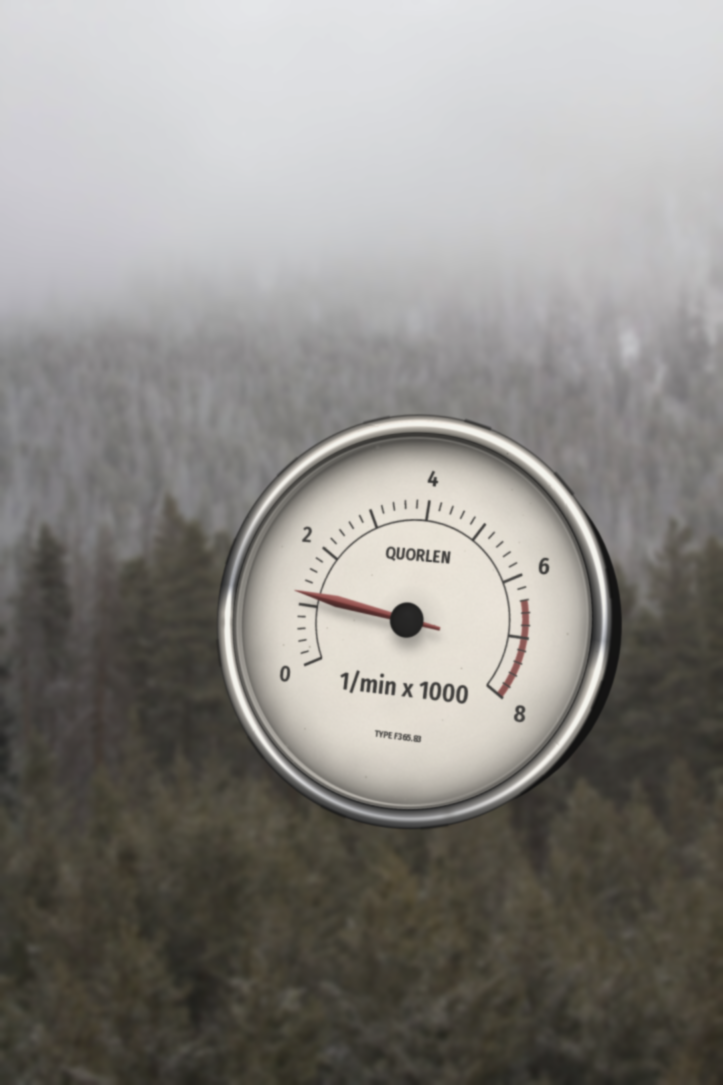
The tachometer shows 1200rpm
